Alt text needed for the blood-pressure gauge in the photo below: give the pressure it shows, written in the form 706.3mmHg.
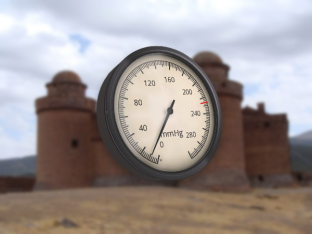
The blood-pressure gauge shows 10mmHg
